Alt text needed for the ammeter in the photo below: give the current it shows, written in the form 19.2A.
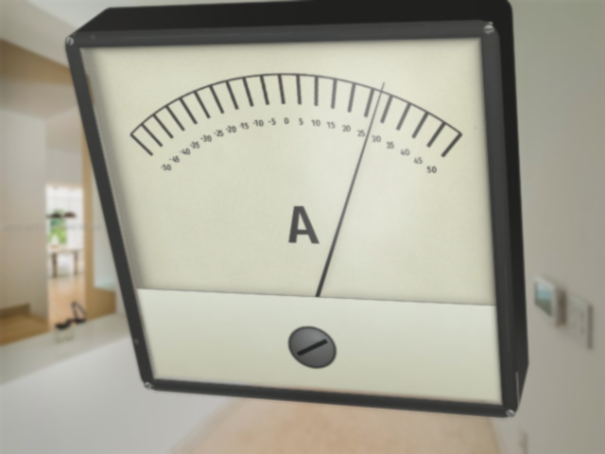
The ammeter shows 27.5A
